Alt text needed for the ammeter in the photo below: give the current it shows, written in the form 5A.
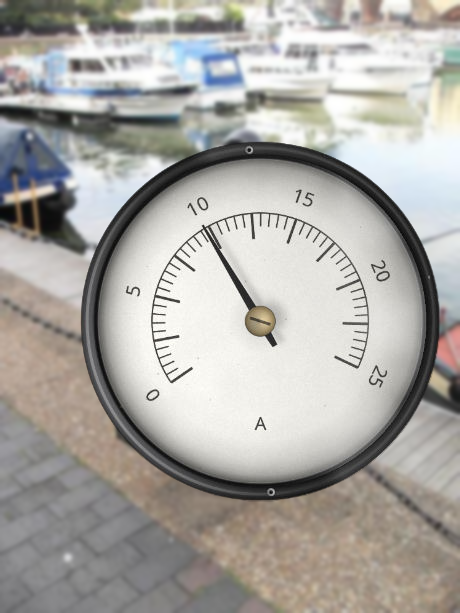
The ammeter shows 9.75A
